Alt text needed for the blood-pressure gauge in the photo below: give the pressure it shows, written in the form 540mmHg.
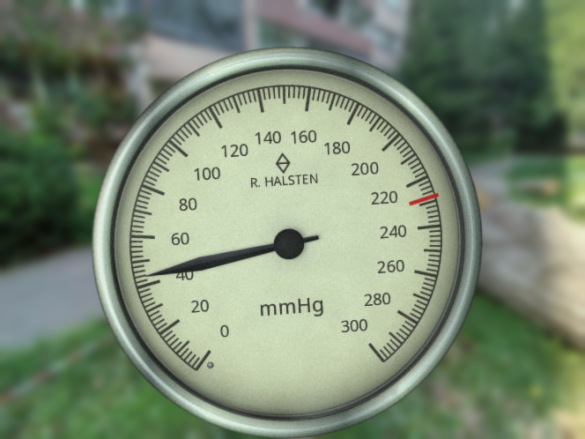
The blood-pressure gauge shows 44mmHg
